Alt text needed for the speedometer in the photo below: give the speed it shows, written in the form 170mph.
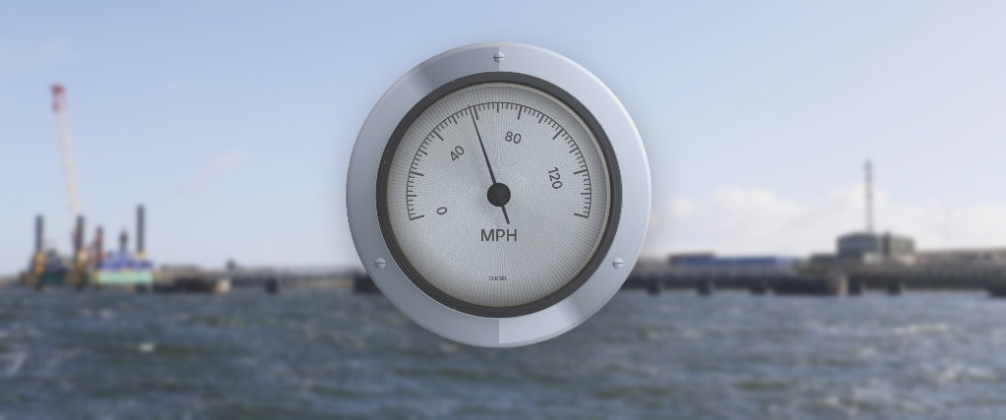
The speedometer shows 58mph
